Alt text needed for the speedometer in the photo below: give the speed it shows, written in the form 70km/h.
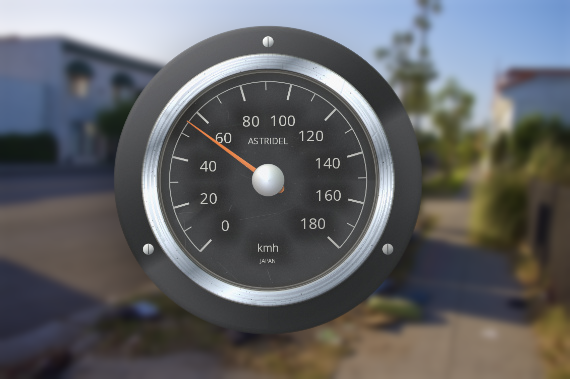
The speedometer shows 55km/h
